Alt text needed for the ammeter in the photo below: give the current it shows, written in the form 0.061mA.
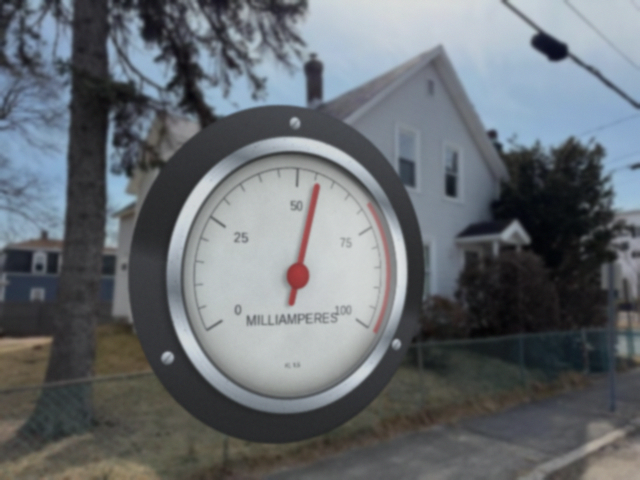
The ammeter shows 55mA
